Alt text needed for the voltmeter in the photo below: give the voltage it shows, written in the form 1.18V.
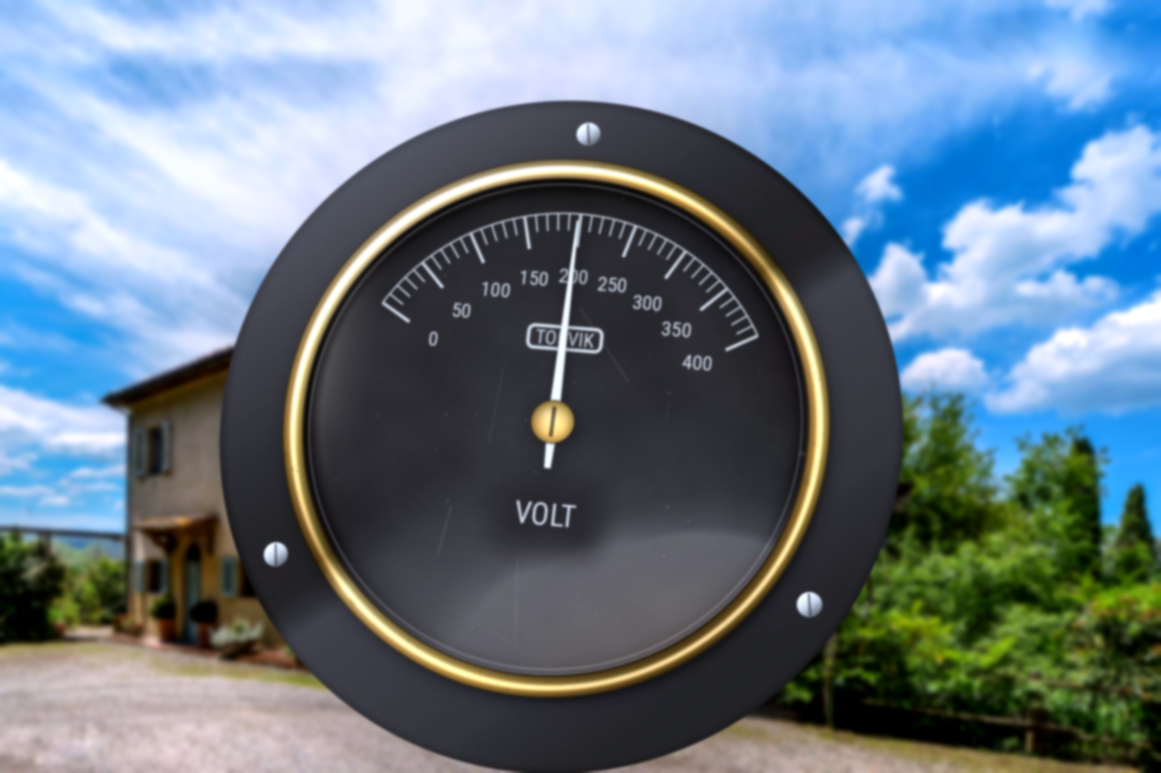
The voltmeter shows 200V
